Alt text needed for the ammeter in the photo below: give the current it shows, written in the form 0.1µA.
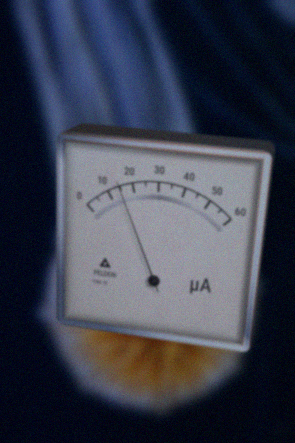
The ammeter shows 15µA
